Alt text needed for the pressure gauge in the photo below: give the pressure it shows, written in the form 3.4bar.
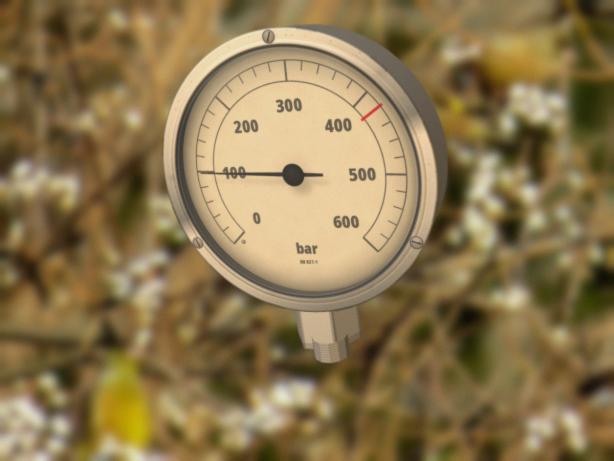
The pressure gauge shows 100bar
